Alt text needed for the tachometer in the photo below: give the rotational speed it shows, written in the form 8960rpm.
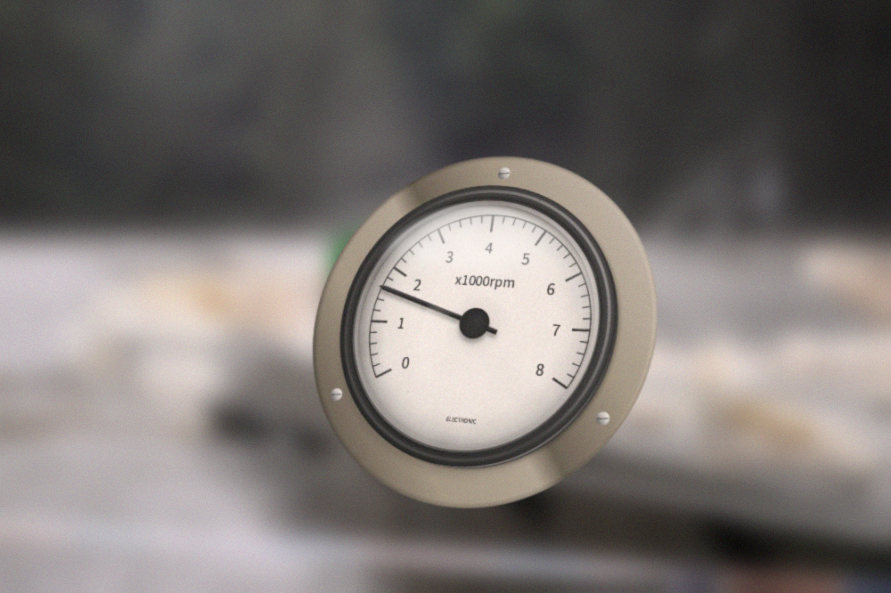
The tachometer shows 1600rpm
